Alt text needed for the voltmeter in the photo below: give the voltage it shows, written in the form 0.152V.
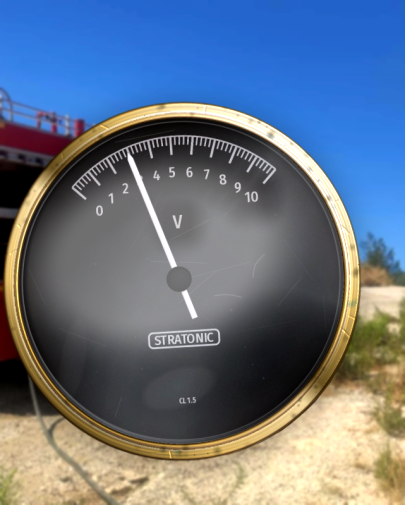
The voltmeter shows 3V
